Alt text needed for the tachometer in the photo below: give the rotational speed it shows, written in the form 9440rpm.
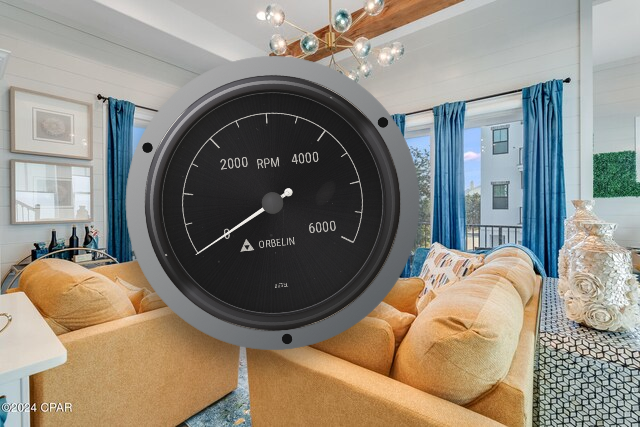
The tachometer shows 0rpm
